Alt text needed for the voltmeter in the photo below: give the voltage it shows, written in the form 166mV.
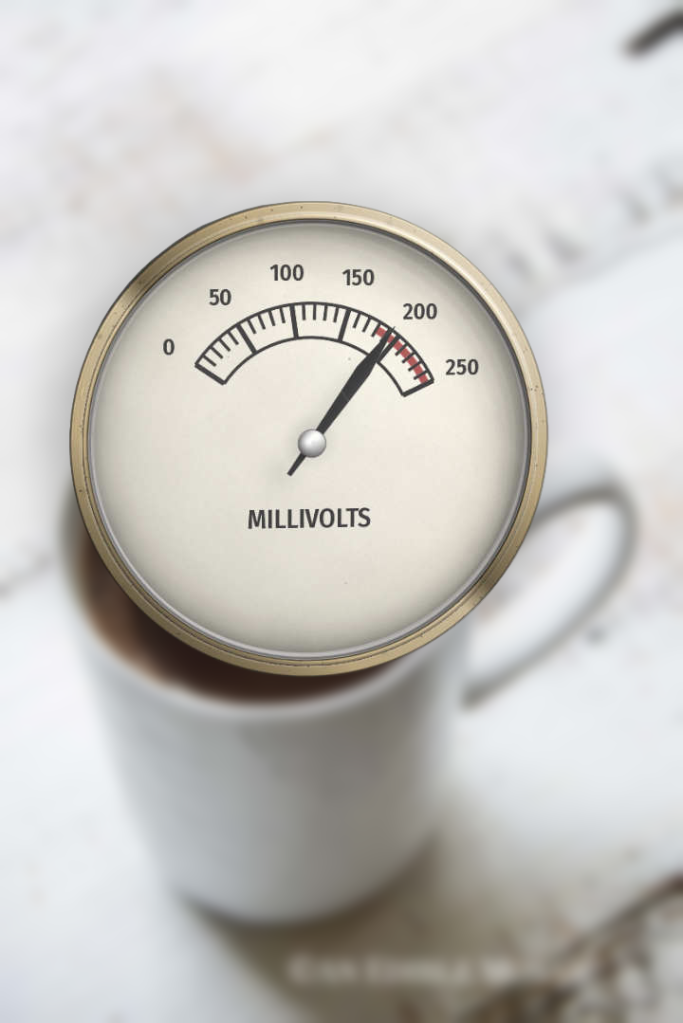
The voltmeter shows 190mV
